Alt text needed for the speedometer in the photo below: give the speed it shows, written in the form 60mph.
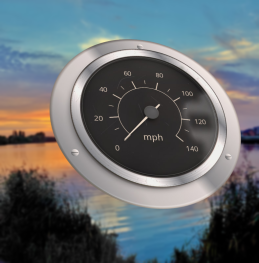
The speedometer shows 0mph
